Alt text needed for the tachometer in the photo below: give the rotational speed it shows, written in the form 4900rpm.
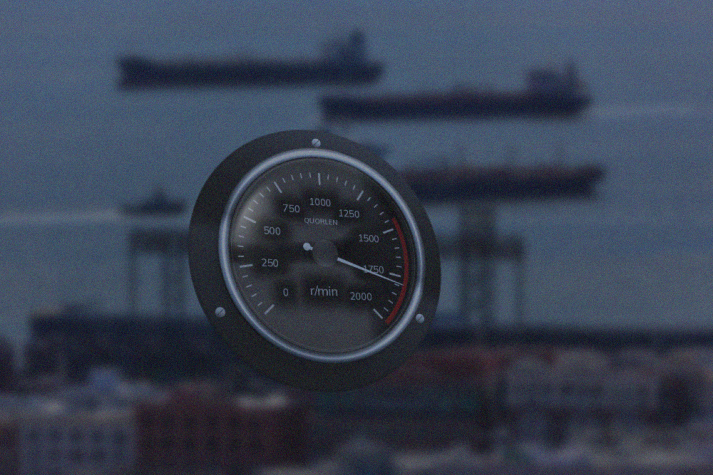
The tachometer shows 1800rpm
